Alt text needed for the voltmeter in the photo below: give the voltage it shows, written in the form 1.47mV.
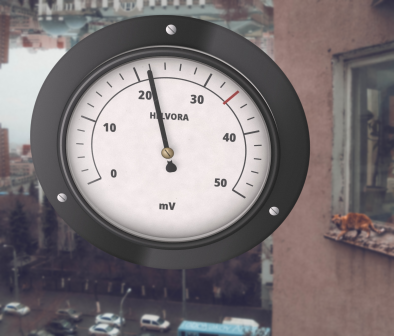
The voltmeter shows 22mV
